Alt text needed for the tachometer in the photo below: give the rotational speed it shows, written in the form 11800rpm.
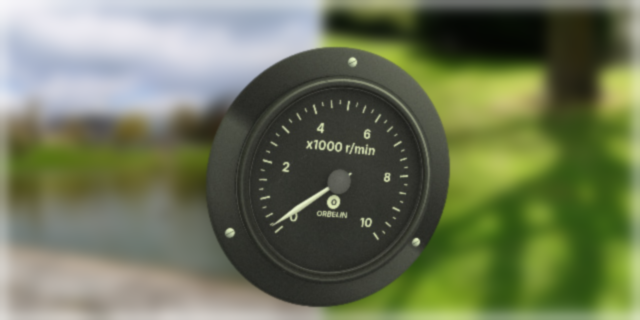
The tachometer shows 250rpm
